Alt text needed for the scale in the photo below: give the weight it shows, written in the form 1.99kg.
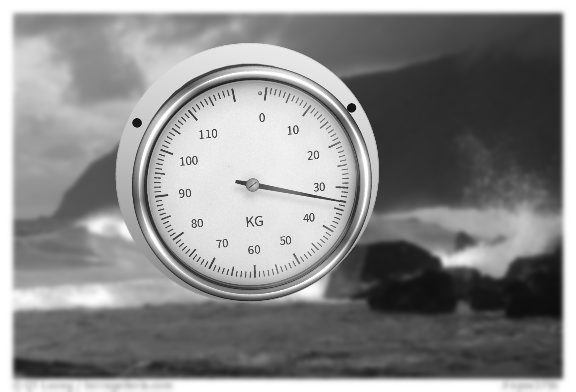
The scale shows 33kg
